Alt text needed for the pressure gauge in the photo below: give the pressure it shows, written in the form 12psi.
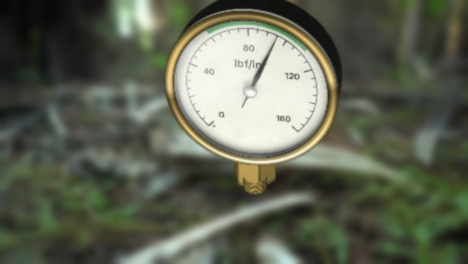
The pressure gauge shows 95psi
